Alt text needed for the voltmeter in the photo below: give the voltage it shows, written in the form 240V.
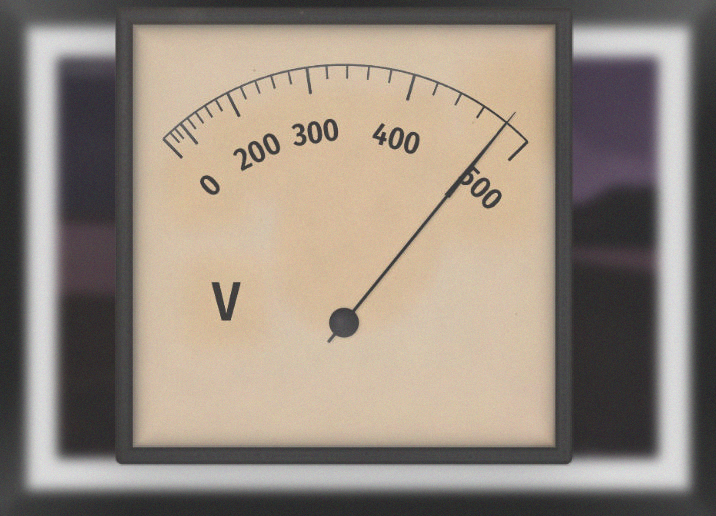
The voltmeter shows 480V
